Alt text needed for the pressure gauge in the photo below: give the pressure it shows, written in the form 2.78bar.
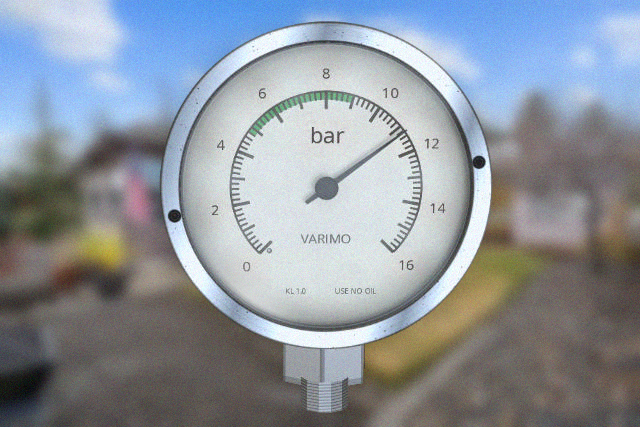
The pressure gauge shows 11.2bar
